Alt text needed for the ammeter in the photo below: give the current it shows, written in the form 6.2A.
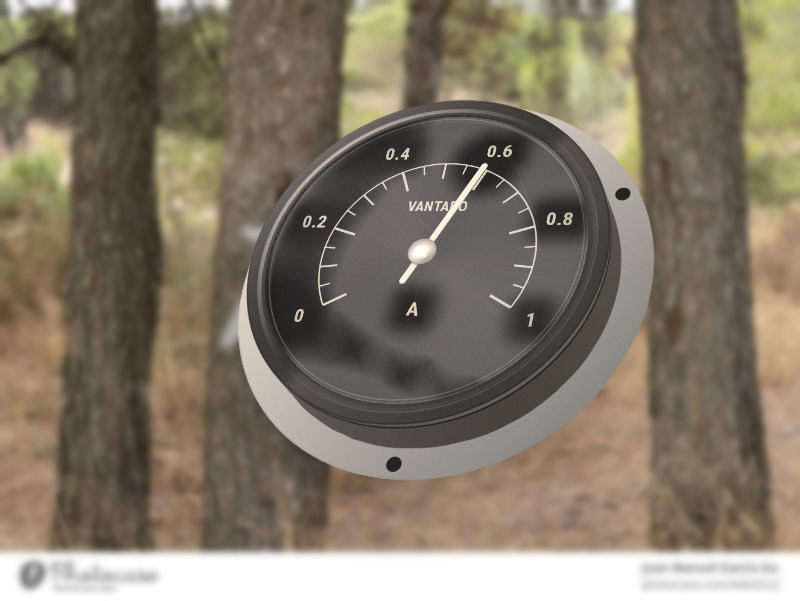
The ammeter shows 0.6A
